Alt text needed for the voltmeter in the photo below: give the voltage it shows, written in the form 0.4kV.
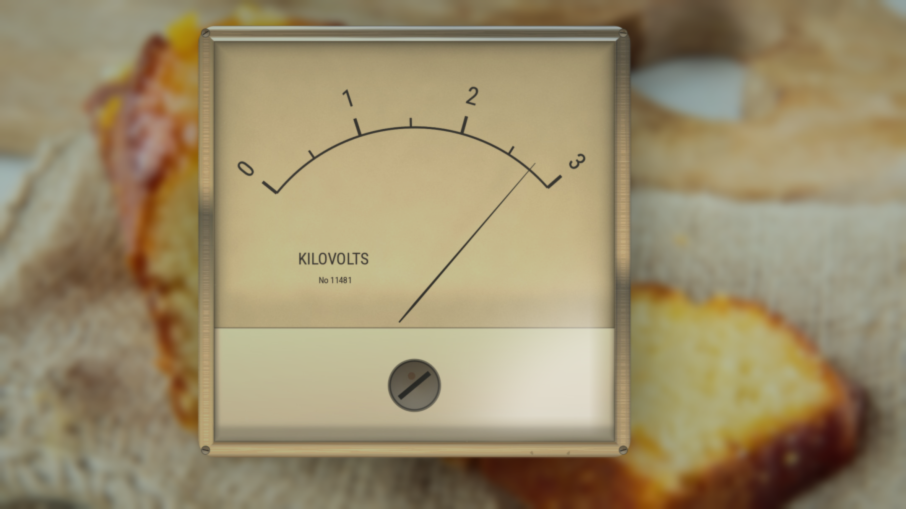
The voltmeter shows 2.75kV
